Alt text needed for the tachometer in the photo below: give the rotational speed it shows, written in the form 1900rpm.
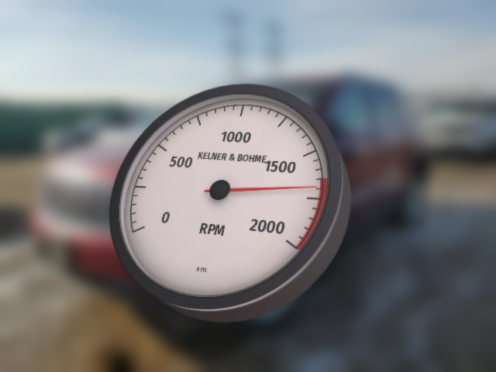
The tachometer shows 1700rpm
